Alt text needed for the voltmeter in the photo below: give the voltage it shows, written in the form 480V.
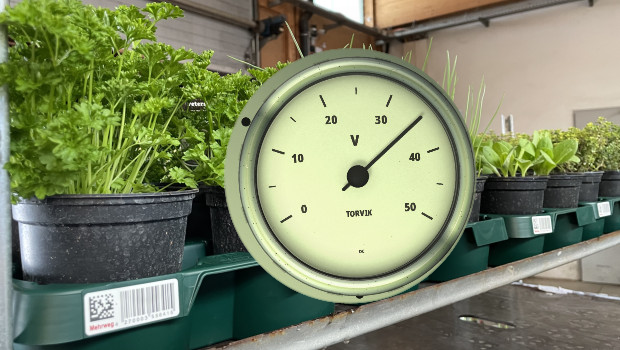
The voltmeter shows 35V
